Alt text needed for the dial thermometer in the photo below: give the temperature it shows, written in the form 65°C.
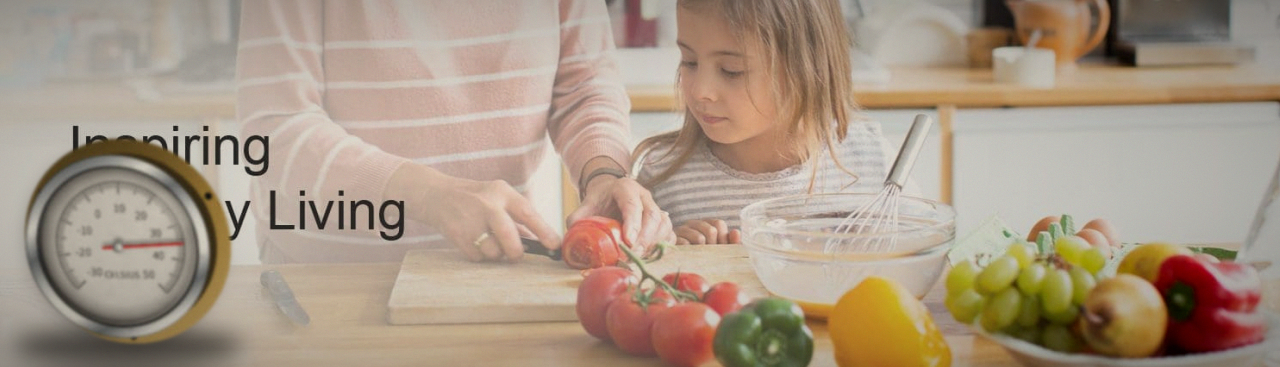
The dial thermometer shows 35°C
